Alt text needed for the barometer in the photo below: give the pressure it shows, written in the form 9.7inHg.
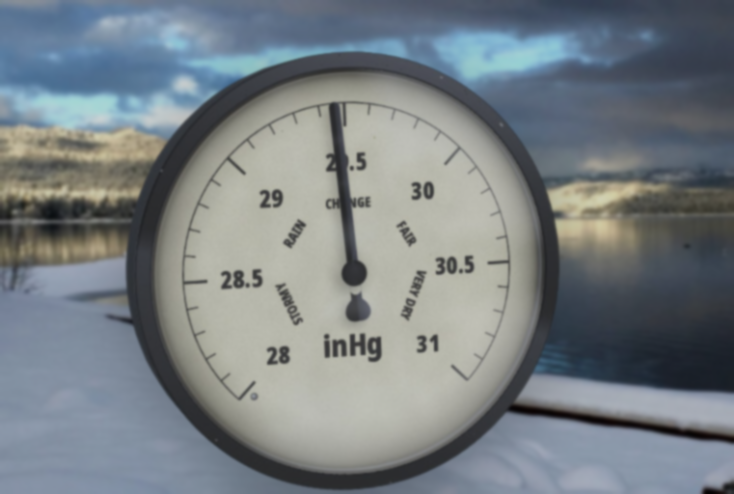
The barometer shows 29.45inHg
